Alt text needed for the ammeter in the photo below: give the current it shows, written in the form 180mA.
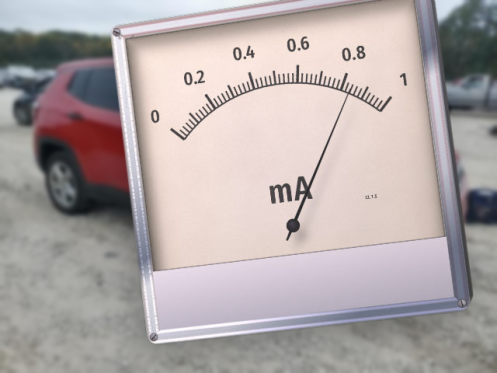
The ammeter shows 0.84mA
